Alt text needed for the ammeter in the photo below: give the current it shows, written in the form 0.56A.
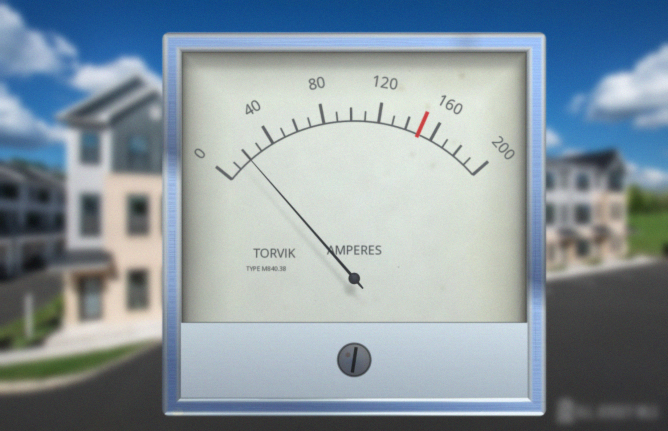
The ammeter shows 20A
